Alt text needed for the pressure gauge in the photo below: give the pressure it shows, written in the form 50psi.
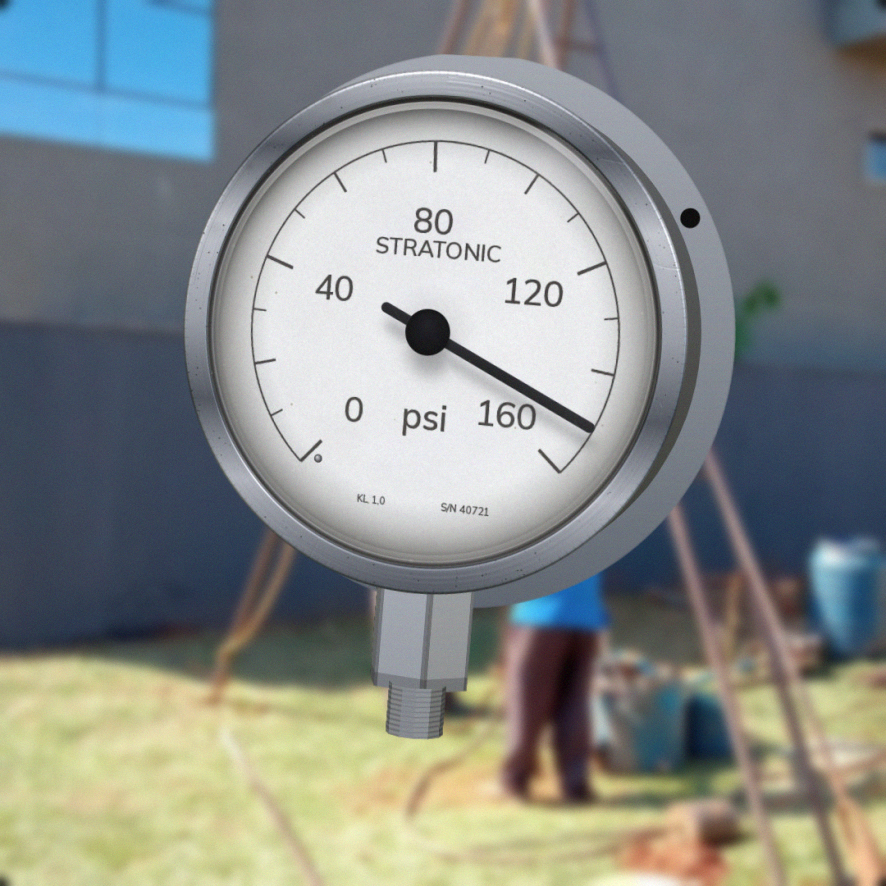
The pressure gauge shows 150psi
